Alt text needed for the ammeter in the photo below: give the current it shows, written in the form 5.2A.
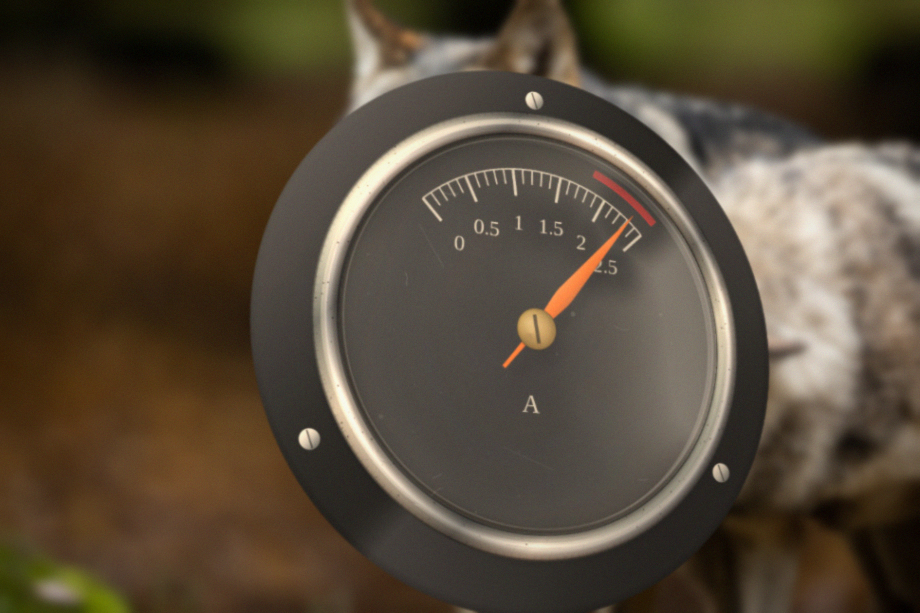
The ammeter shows 2.3A
